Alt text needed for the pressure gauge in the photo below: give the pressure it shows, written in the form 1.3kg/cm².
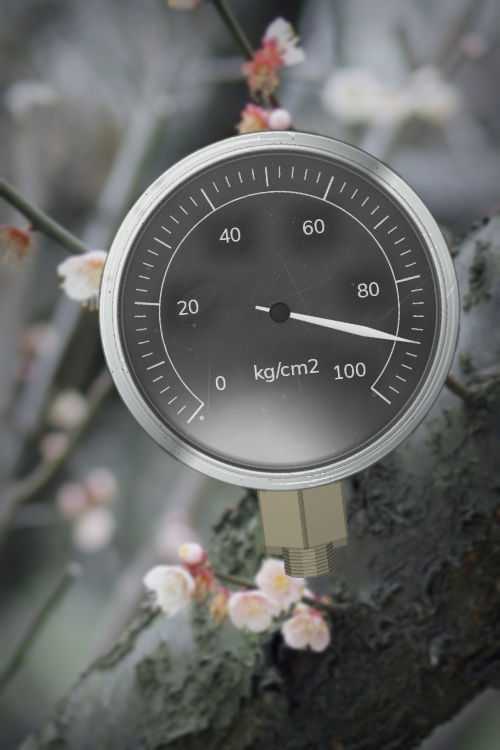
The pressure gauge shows 90kg/cm²
